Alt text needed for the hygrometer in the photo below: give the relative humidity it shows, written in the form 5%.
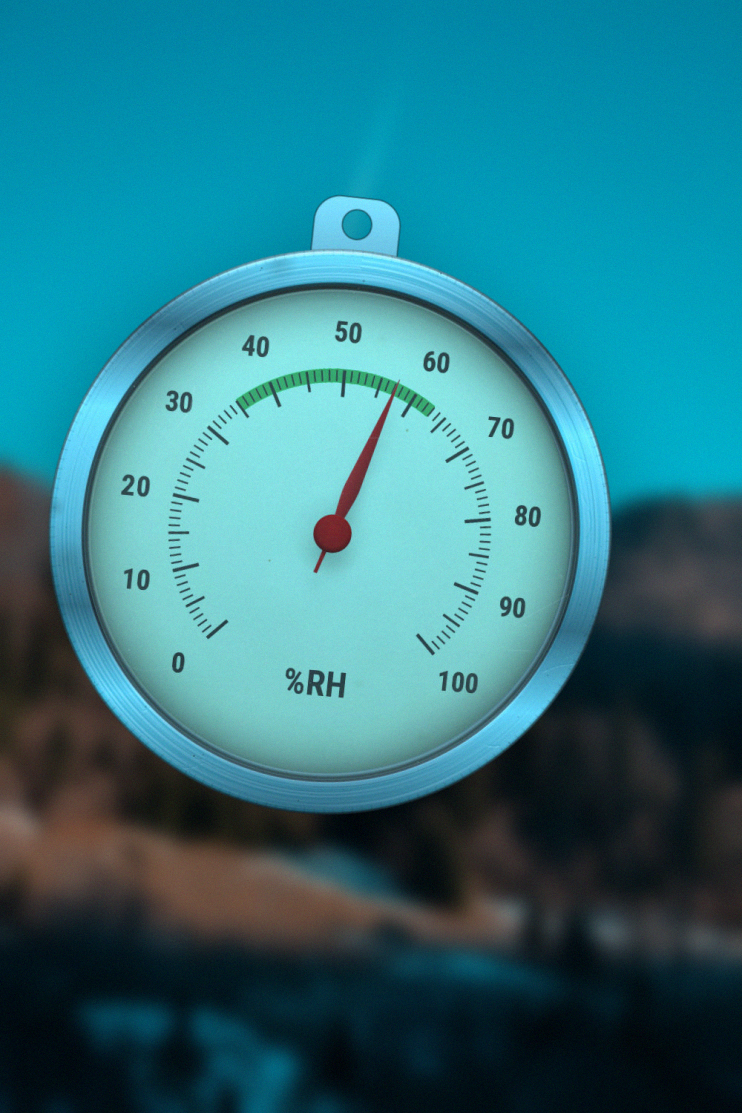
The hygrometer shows 57%
